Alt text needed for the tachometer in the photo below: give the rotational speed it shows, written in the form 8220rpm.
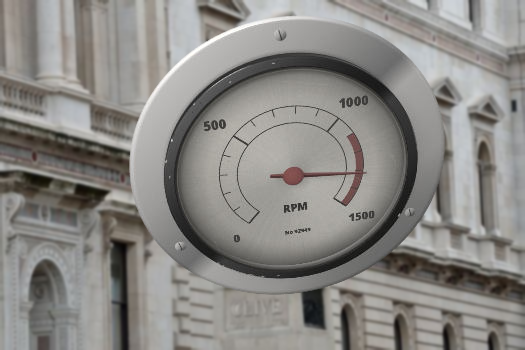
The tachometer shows 1300rpm
